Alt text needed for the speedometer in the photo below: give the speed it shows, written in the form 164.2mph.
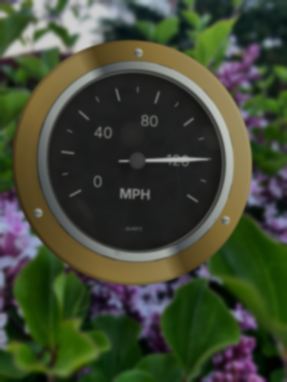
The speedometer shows 120mph
